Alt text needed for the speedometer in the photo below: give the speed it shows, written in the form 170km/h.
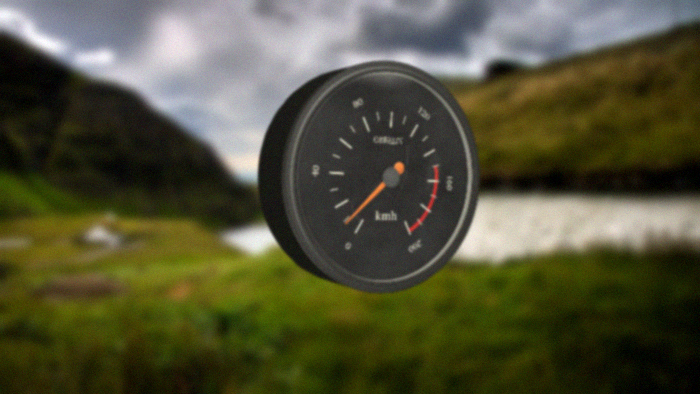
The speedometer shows 10km/h
